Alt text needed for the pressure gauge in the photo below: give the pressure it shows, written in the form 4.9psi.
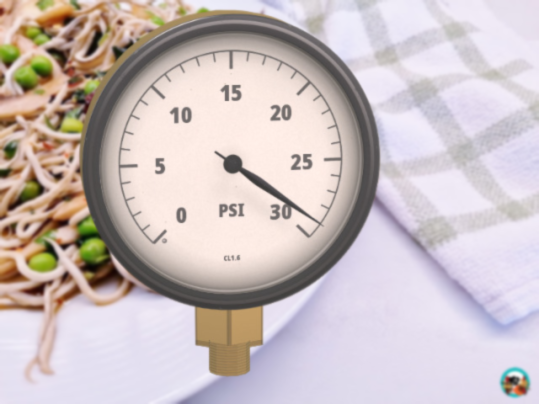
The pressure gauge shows 29psi
